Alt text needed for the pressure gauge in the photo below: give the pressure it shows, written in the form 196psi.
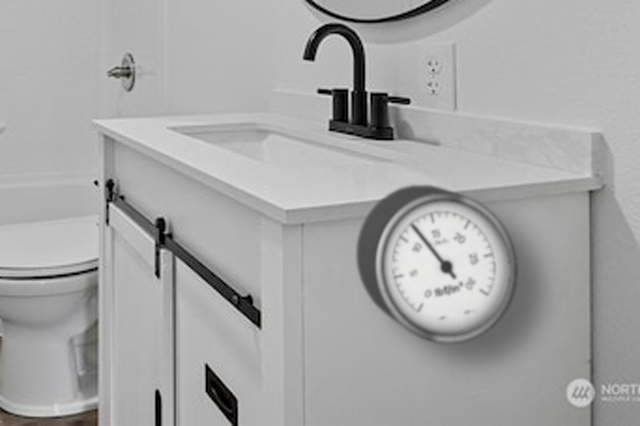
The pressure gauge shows 12psi
